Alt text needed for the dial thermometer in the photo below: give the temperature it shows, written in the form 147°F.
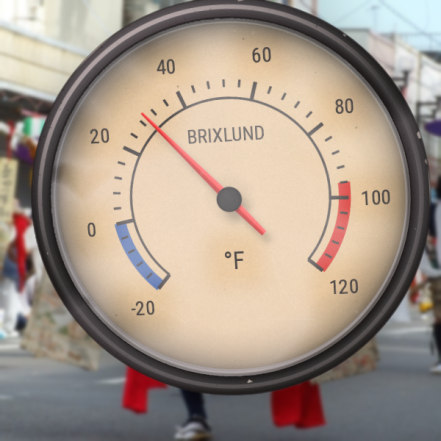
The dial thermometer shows 30°F
